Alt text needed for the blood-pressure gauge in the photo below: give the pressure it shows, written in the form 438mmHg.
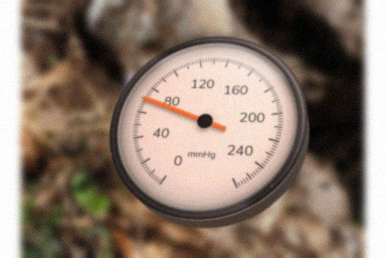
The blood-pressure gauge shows 70mmHg
